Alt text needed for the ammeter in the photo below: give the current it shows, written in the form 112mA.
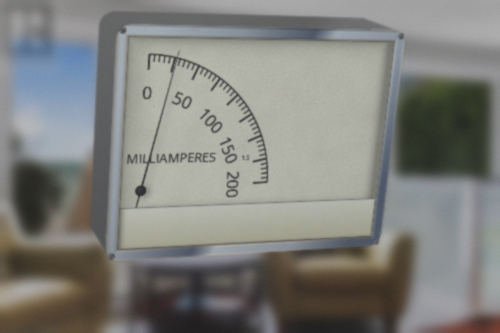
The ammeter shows 25mA
